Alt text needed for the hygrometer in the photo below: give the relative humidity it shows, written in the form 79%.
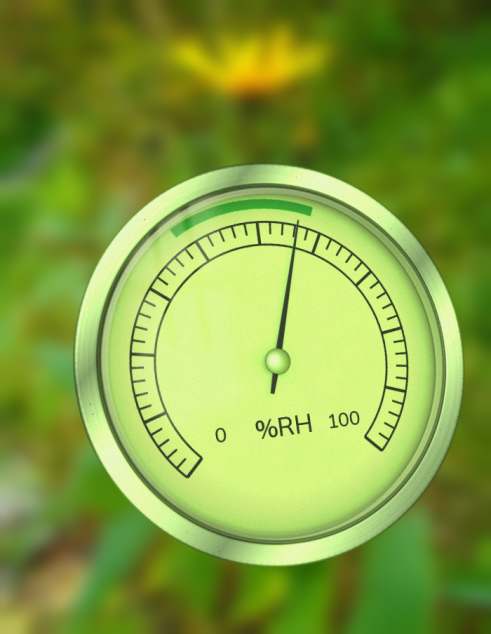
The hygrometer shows 56%
